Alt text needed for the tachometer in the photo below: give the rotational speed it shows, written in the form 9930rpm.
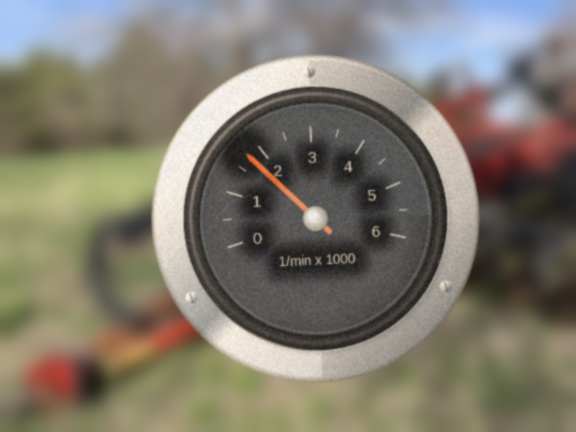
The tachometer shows 1750rpm
